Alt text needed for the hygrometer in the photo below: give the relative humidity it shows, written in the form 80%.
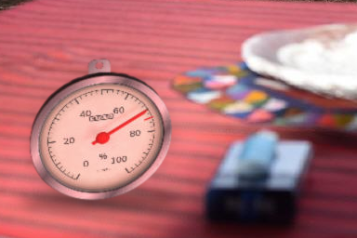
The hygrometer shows 70%
